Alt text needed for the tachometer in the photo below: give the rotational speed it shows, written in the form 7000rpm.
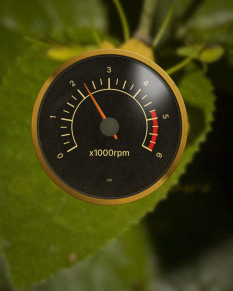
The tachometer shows 2250rpm
